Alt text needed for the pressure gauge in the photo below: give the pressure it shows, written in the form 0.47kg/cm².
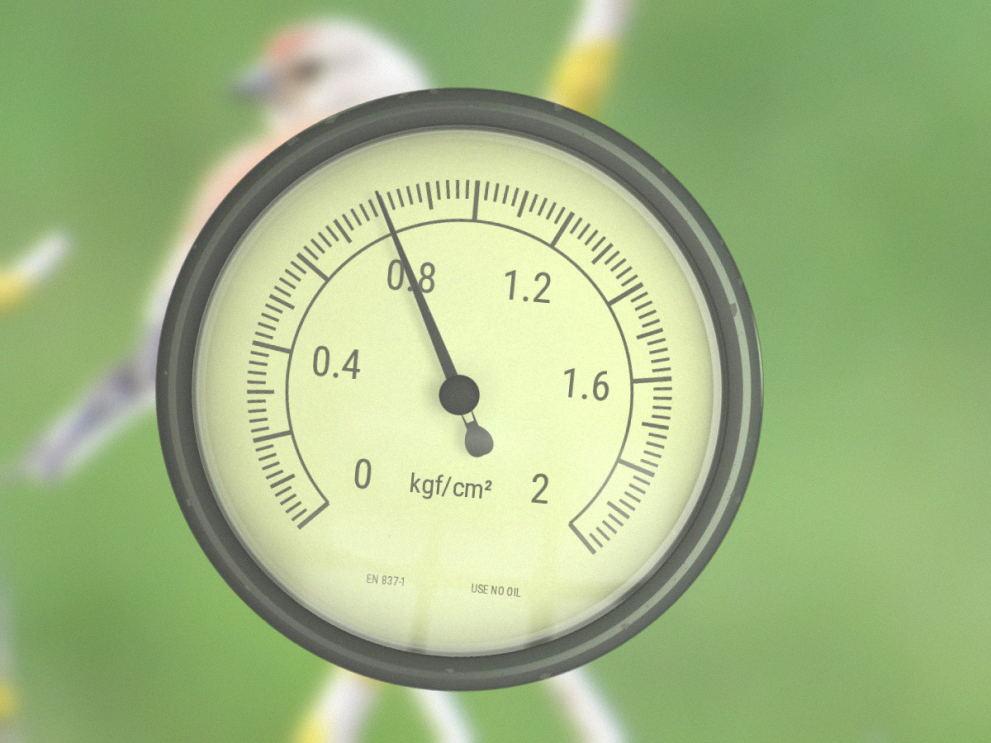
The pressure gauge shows 0.8kg/cm²
